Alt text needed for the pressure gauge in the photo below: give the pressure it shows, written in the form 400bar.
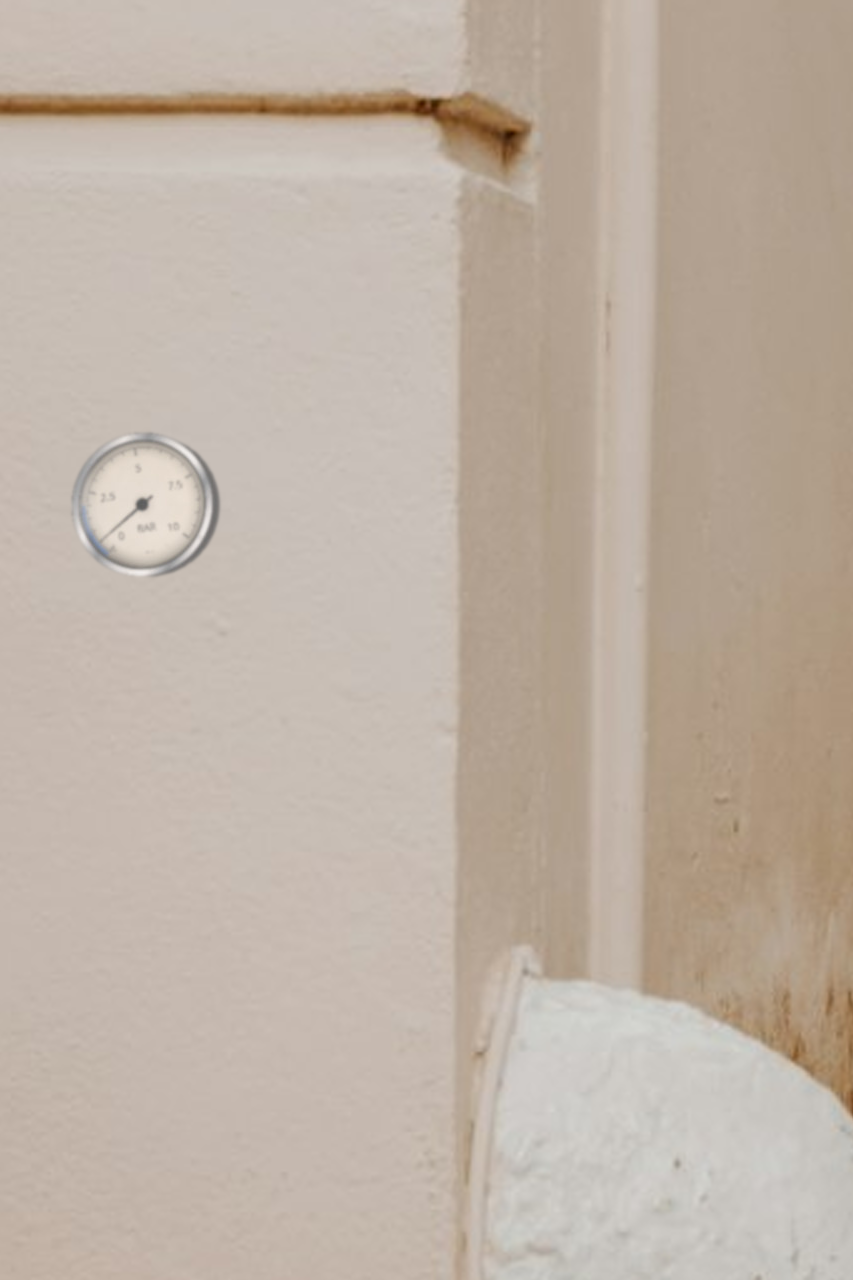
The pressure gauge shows 0.5bar
